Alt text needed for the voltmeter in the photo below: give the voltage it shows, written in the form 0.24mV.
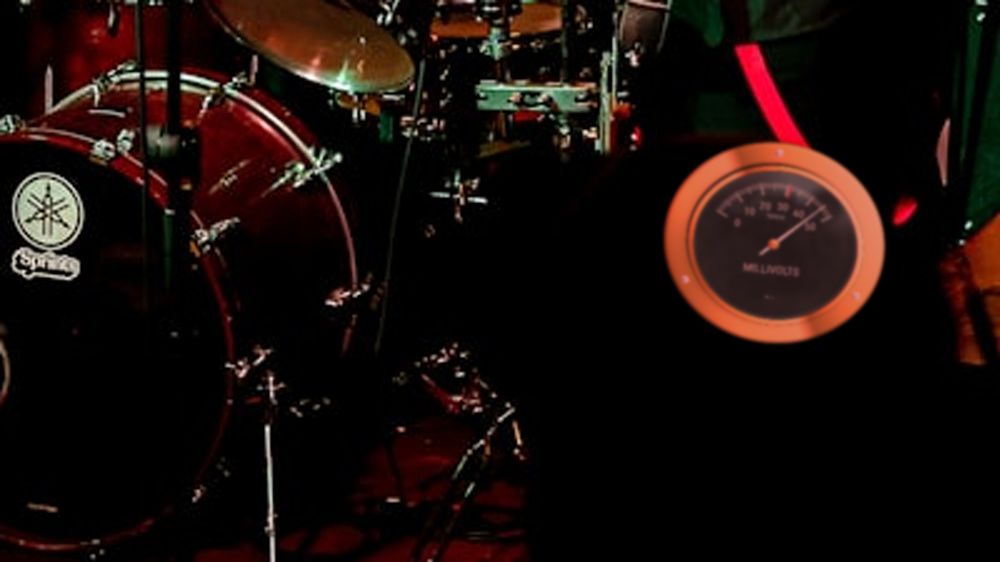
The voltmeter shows 45mV
